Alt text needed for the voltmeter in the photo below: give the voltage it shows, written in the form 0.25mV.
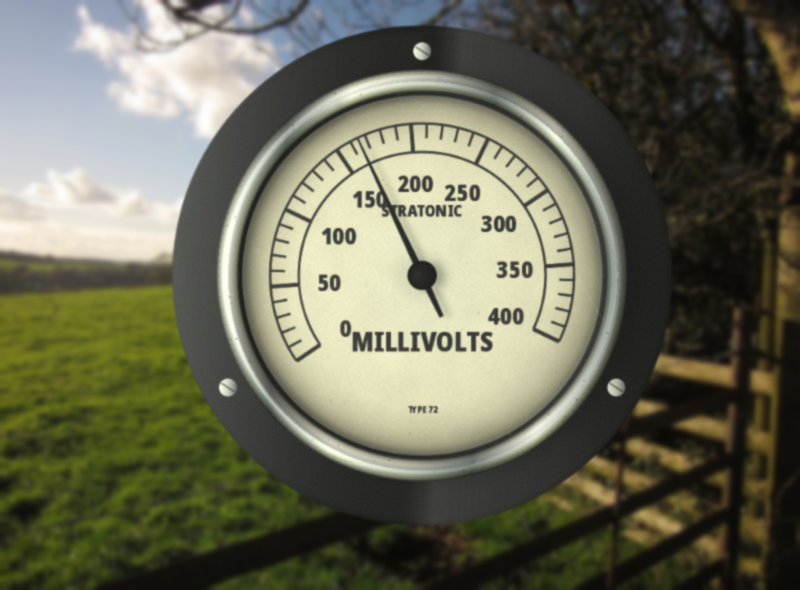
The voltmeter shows 165mV
